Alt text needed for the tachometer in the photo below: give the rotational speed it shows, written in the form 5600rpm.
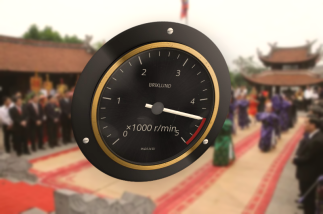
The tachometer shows 4400rpm
